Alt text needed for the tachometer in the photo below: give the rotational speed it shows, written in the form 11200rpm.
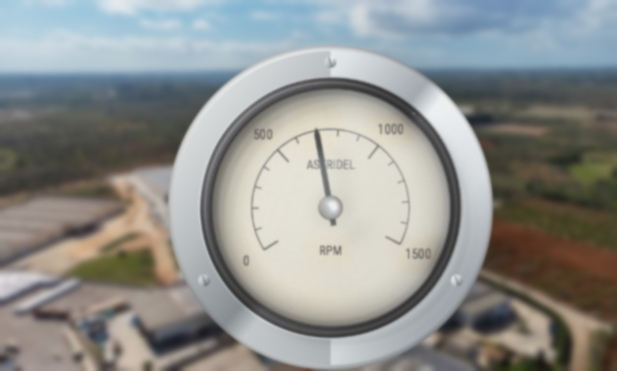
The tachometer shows 700rpm
